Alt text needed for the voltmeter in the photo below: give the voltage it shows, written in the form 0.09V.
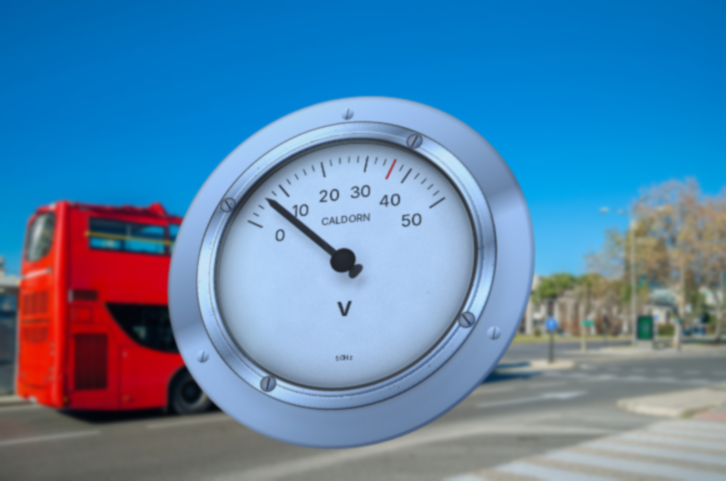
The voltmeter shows 6V
